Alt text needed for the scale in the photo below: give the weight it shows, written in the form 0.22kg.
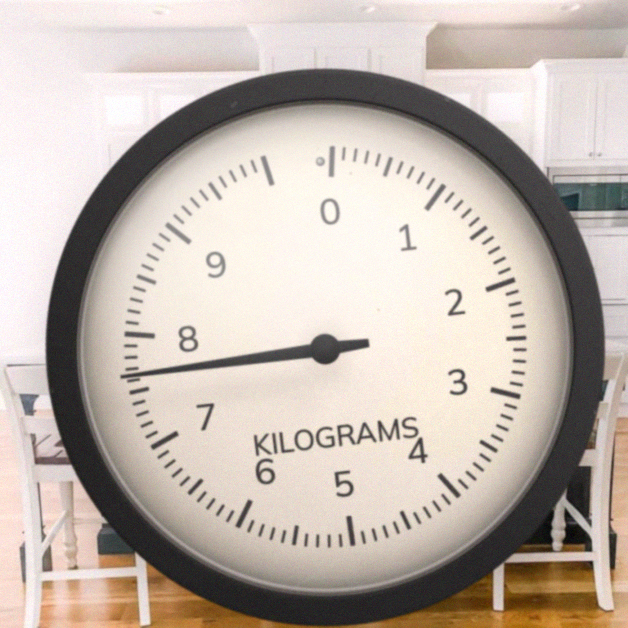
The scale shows 7.65kg
